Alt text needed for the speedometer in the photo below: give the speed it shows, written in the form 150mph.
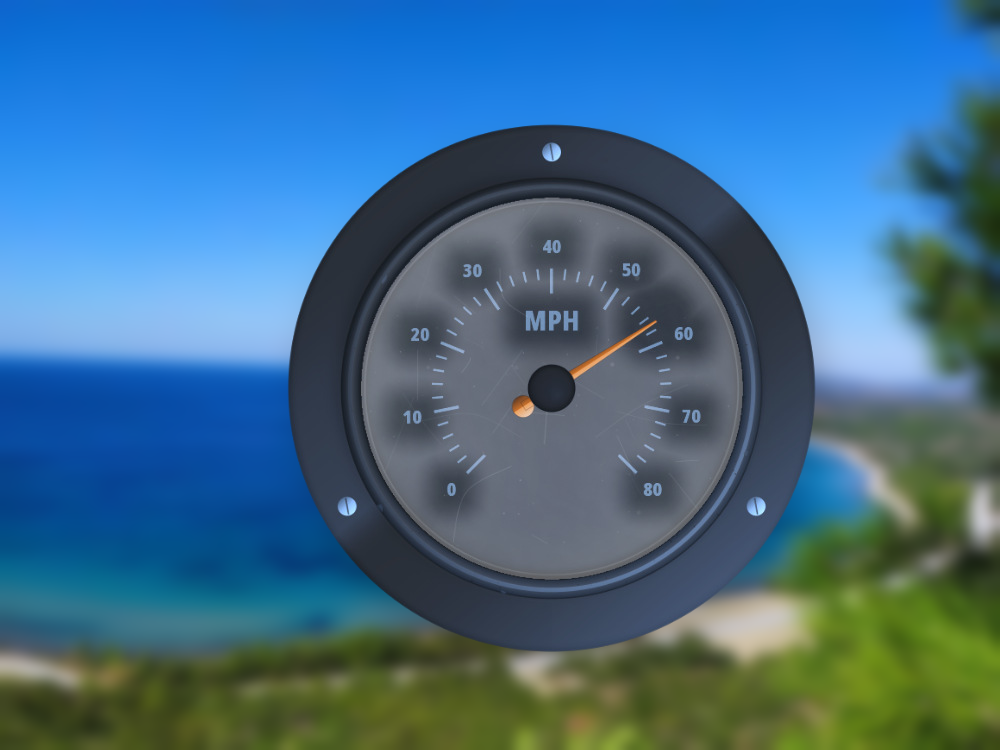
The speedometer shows 57mph
